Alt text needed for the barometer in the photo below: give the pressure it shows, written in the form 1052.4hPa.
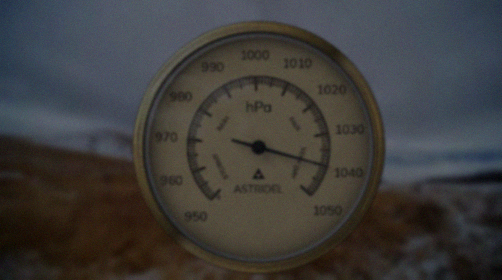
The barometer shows 1040hPa
